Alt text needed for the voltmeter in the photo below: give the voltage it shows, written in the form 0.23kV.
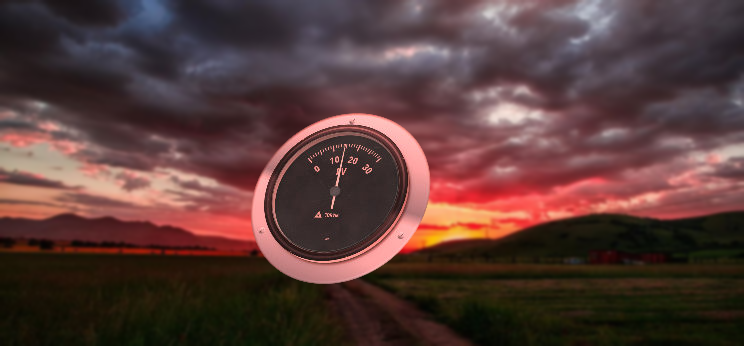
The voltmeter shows 15kV
